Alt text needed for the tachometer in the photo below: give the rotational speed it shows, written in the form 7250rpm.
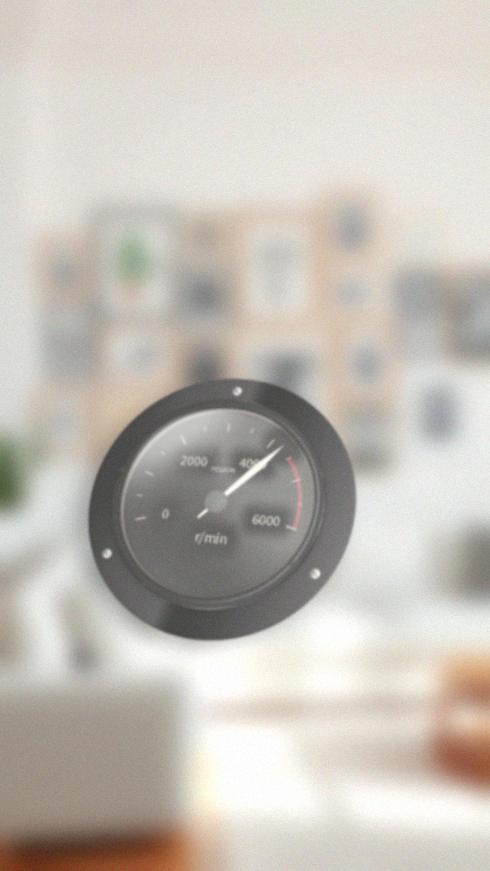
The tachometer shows 4250rpm
